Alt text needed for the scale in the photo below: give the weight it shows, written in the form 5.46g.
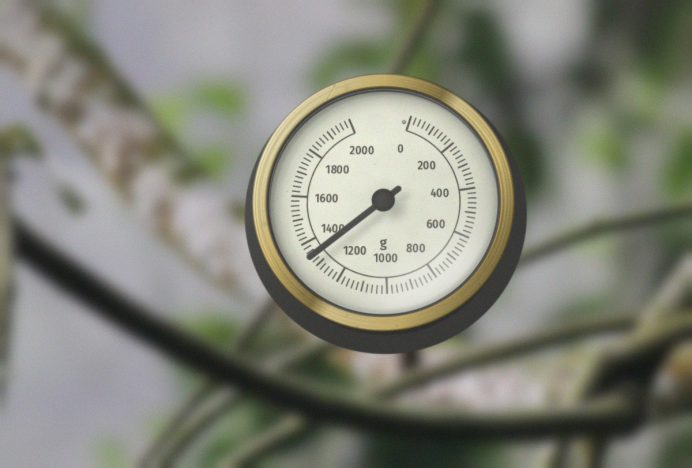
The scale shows 1340g
